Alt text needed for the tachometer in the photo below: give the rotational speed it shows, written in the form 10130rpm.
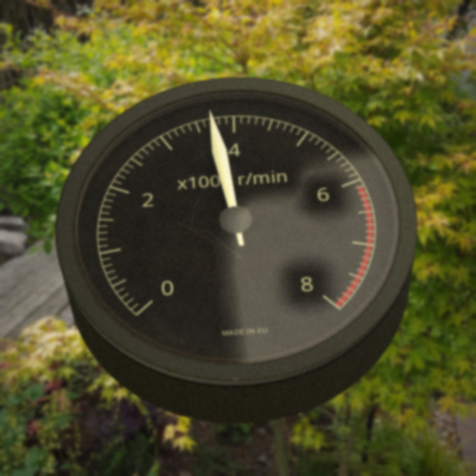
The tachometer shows 3700rpm
